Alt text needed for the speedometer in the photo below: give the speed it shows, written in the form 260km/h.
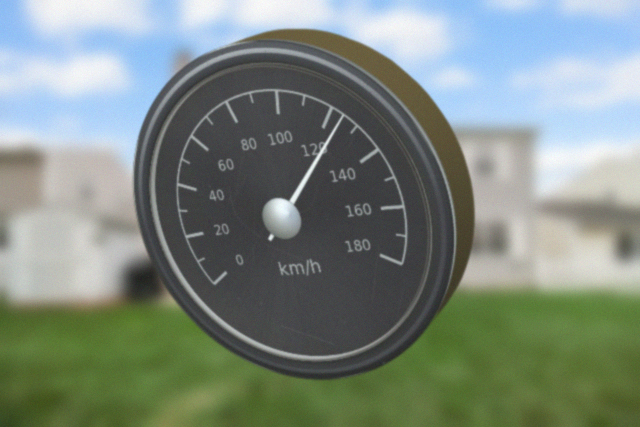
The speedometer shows 125km/h
